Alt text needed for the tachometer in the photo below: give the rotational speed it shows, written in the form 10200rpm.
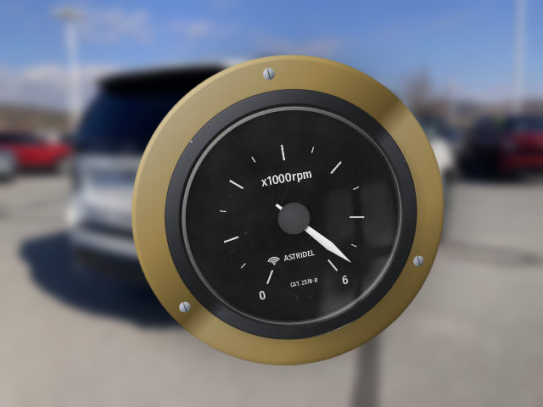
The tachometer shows 5750rpm
